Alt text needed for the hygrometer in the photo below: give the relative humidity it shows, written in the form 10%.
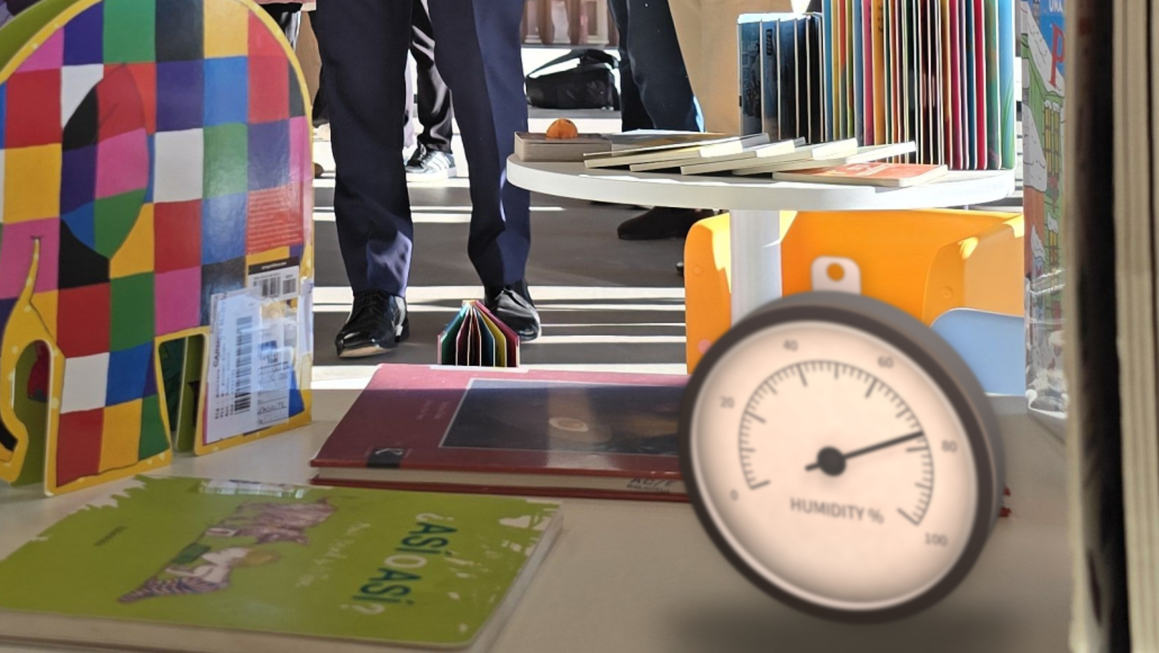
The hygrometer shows 76%
